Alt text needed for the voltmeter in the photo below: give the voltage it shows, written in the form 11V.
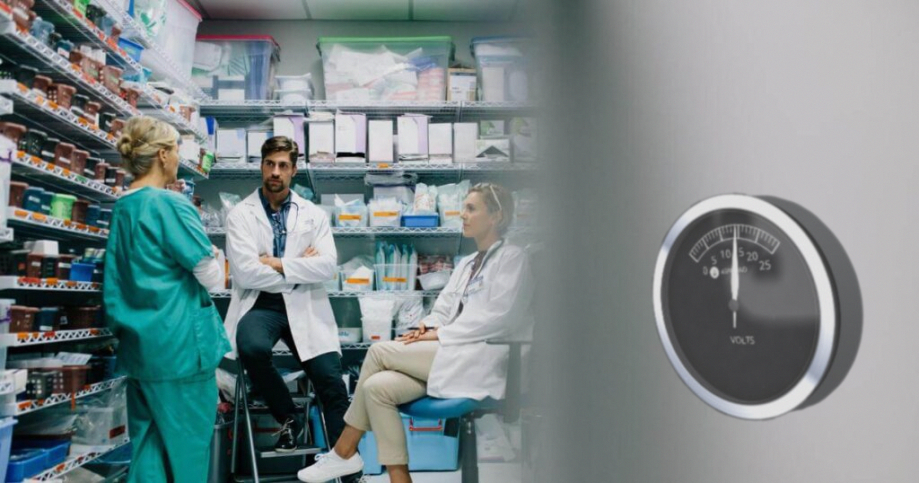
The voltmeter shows 15V
